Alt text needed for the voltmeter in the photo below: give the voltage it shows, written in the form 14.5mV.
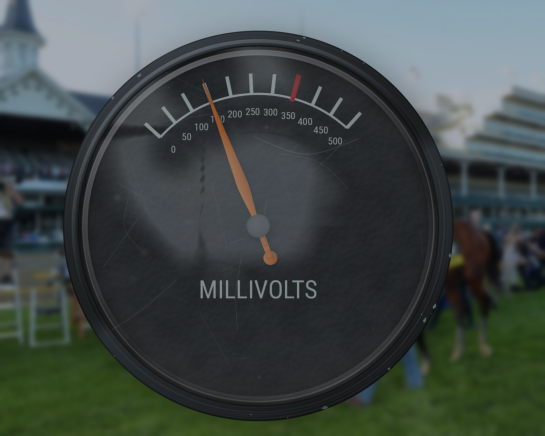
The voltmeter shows 150mV
